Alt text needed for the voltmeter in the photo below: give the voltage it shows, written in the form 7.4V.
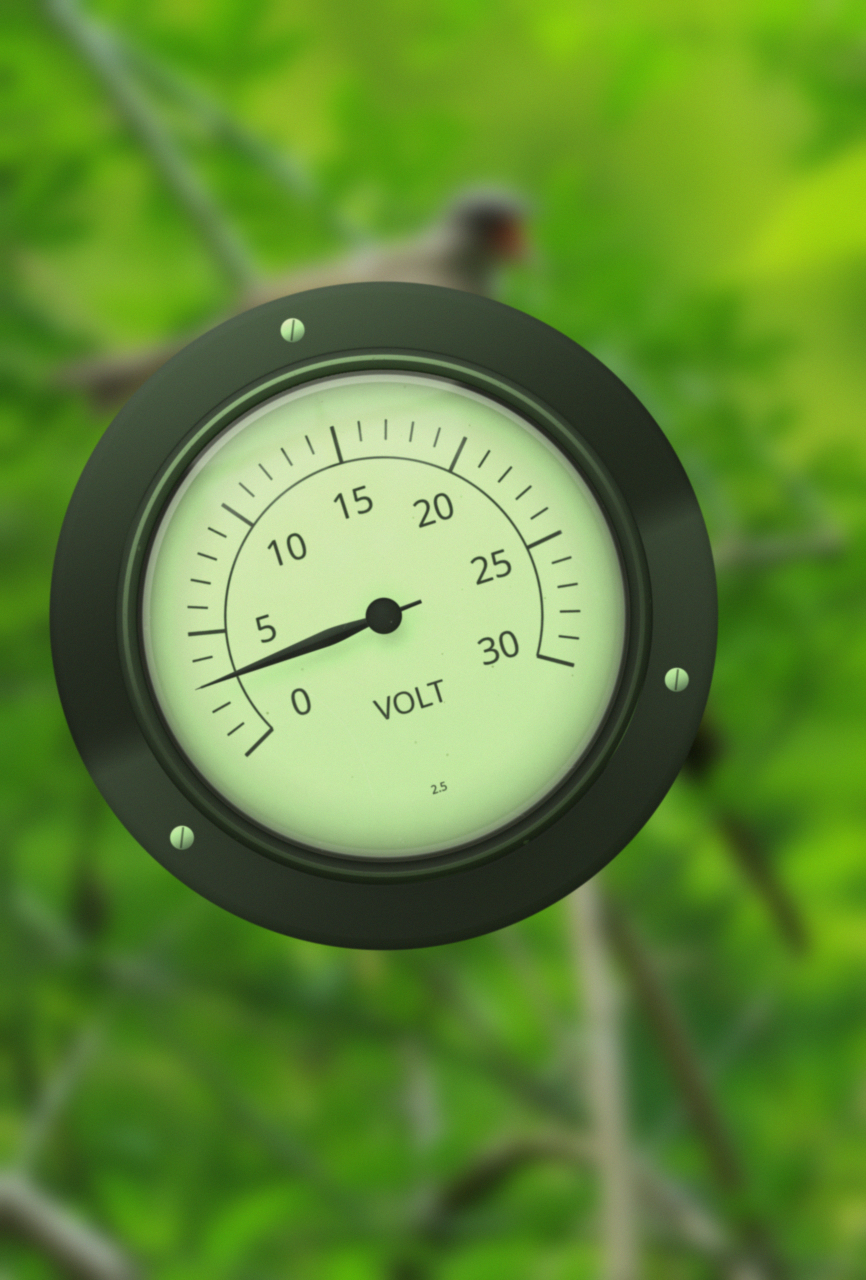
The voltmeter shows 3V
